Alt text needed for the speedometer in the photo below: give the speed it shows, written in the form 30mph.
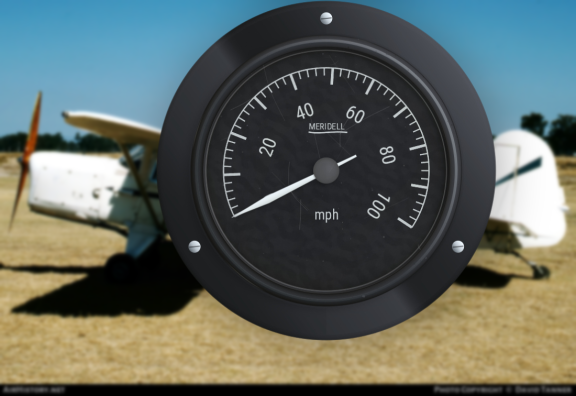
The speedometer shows 0mph
